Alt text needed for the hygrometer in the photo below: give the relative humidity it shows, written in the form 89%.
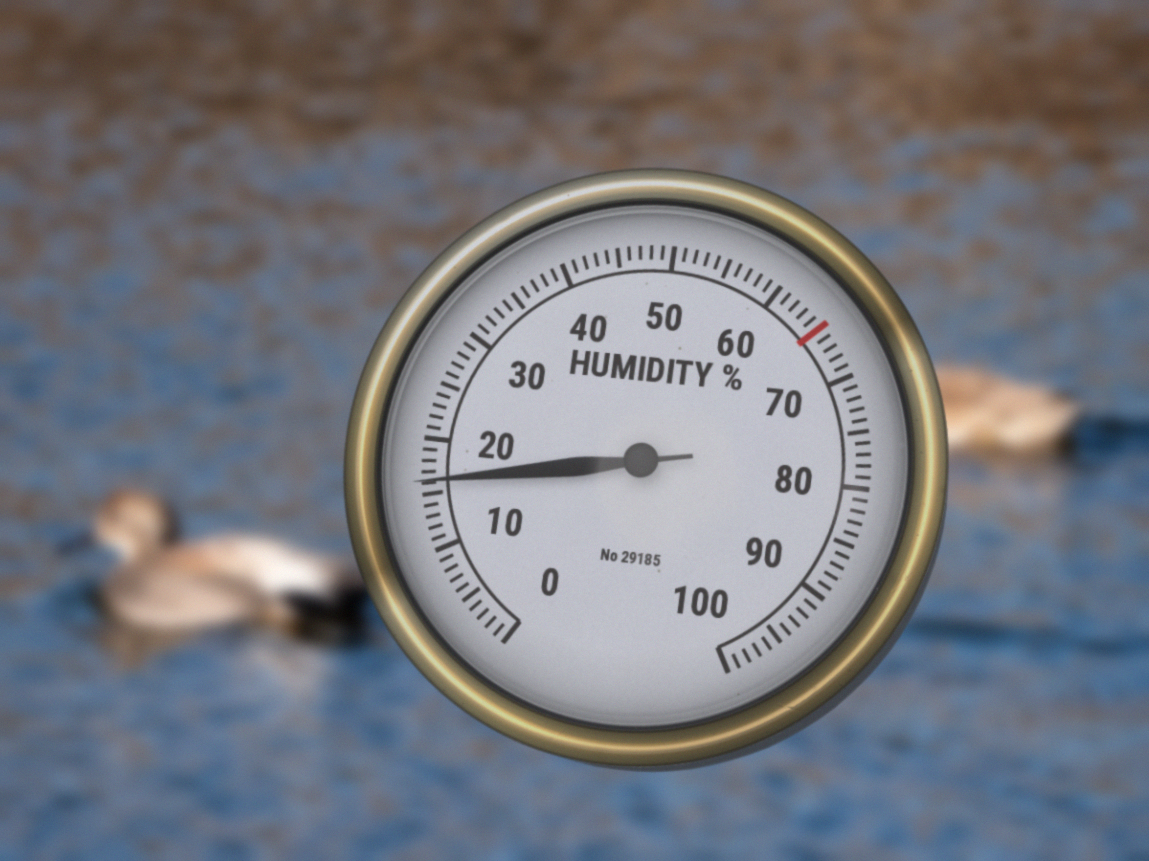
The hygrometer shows 16%
